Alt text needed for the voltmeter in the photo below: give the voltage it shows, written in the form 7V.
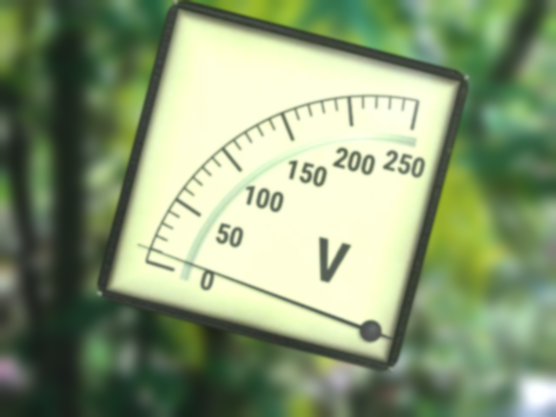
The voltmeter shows 10V
